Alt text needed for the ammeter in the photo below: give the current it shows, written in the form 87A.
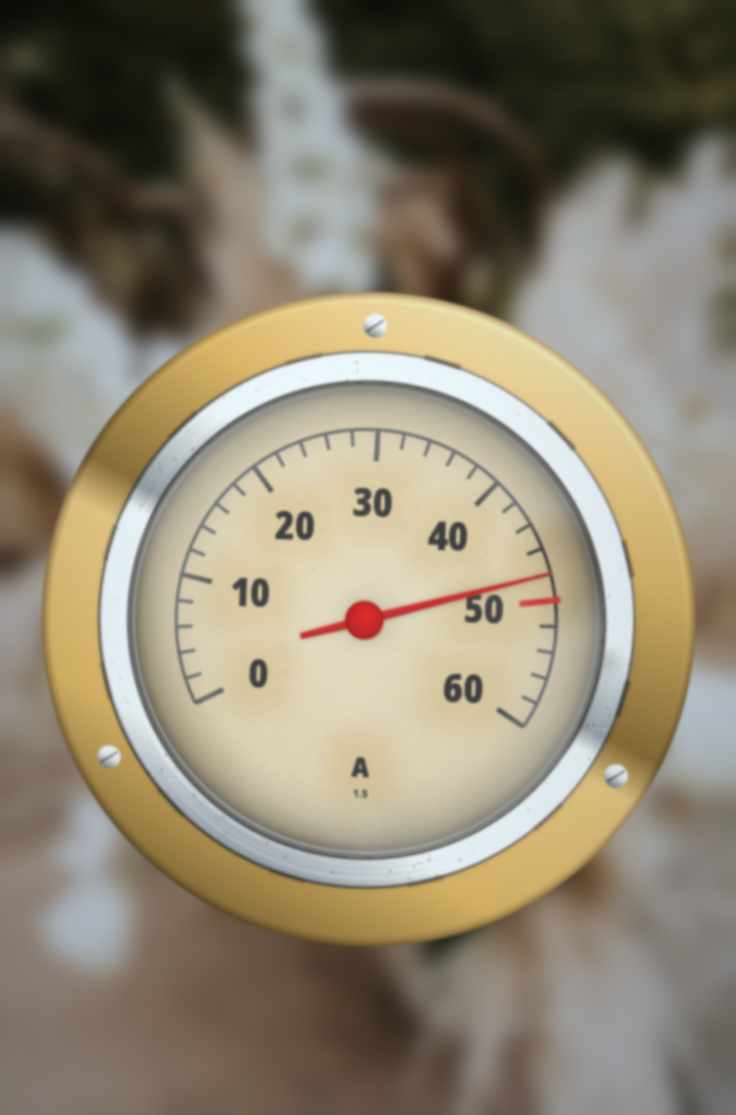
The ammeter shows 48A
